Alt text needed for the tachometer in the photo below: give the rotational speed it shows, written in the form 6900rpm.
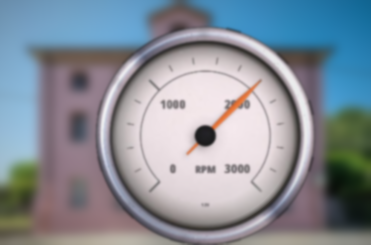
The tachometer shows 2000rpm
